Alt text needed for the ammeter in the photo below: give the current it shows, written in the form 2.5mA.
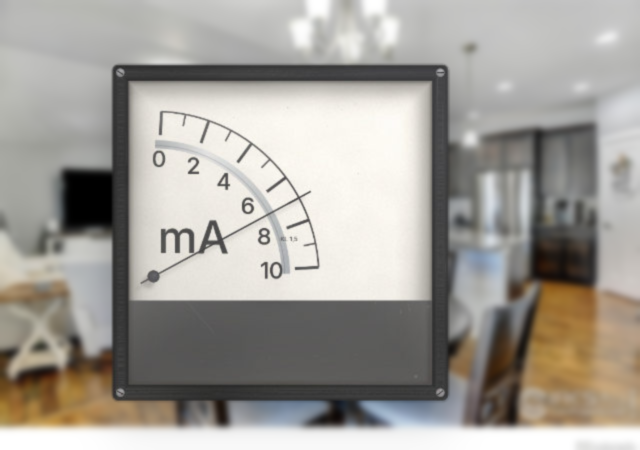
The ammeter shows 7mA
